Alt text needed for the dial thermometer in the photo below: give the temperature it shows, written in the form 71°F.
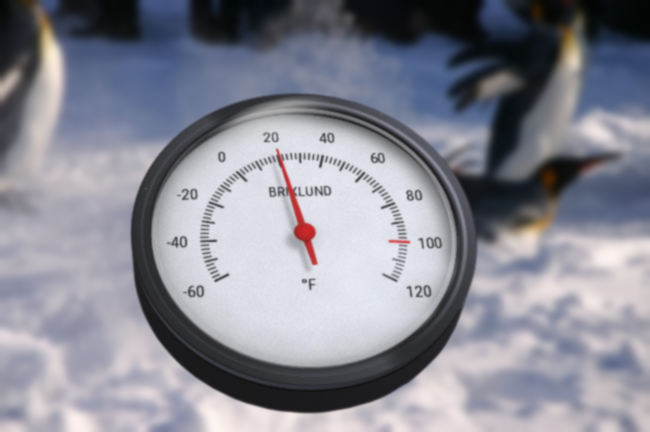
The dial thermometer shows 20°F
